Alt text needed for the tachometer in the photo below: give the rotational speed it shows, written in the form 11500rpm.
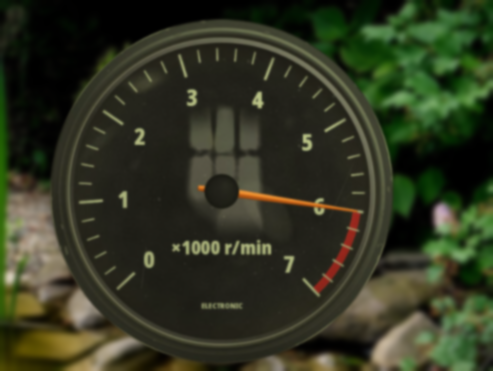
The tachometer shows 6000rpm
